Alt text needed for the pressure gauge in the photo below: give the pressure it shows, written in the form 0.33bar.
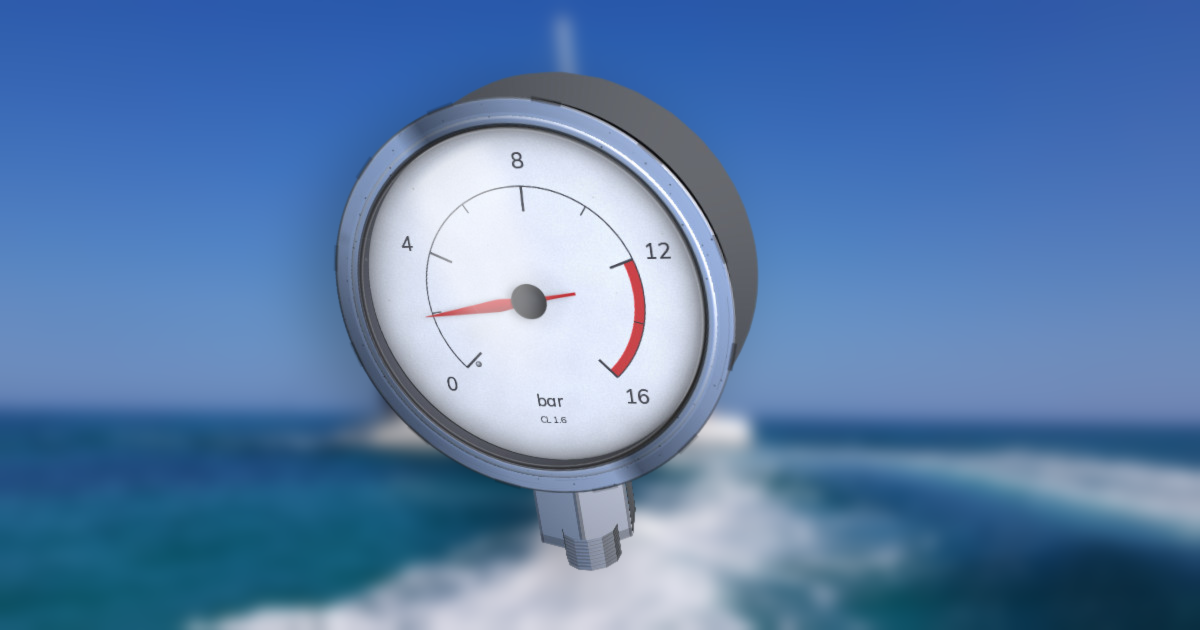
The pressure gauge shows 2bar
